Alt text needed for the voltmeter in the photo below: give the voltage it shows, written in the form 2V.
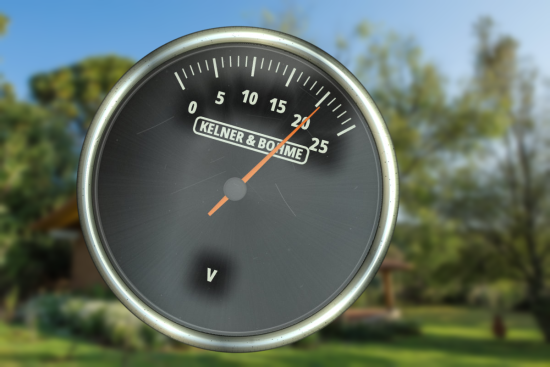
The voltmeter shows 20.5V
